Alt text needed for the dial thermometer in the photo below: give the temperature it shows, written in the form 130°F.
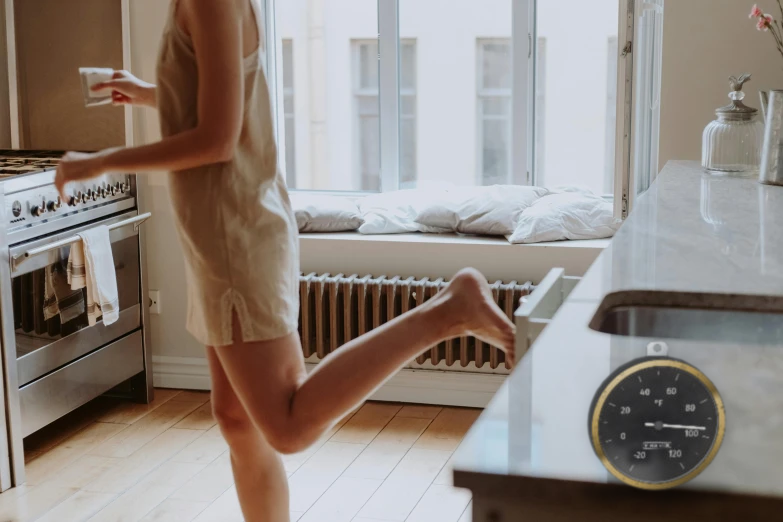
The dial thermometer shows 95°F
